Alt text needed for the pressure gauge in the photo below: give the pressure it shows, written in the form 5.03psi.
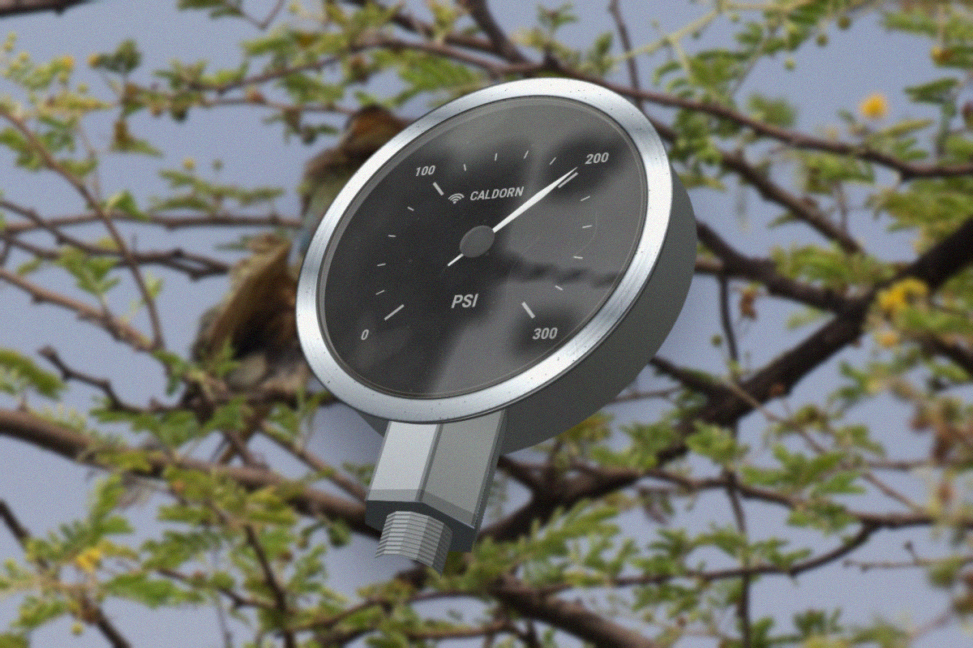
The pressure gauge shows 200psi
